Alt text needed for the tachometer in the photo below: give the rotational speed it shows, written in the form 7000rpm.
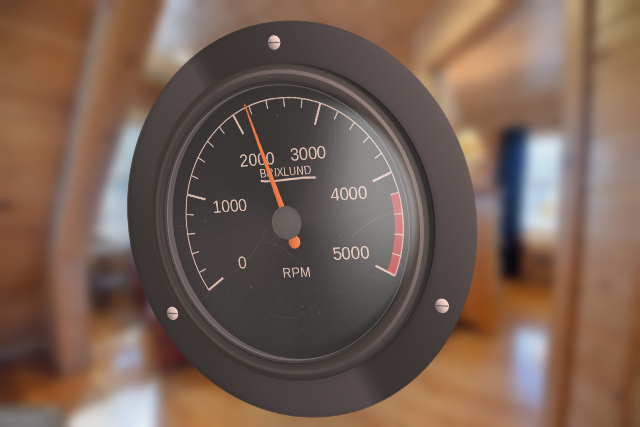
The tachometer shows 2200rpm
